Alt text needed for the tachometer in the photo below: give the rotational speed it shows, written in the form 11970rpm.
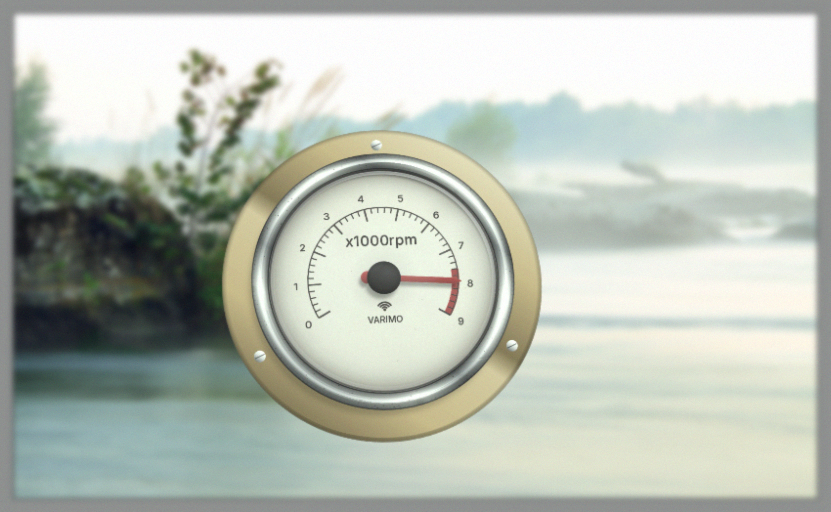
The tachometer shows 8000rpm
